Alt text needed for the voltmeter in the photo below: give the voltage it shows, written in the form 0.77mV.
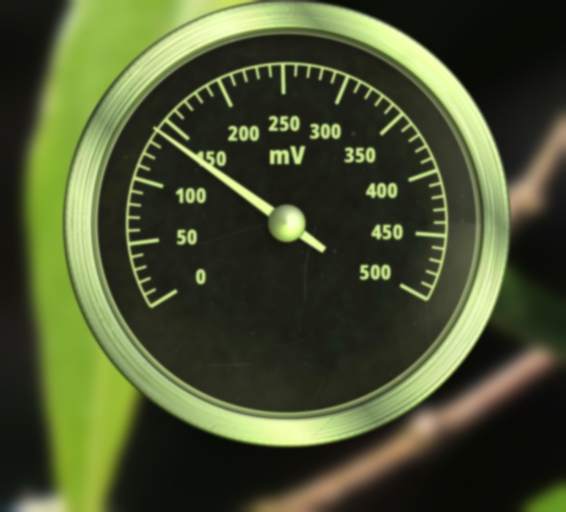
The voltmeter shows 140mV
